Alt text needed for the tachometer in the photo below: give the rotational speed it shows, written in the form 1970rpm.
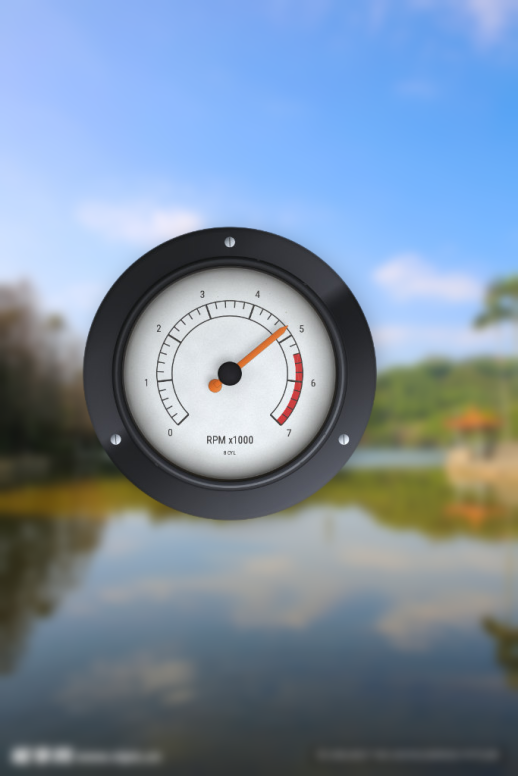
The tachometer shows 4800rpm
